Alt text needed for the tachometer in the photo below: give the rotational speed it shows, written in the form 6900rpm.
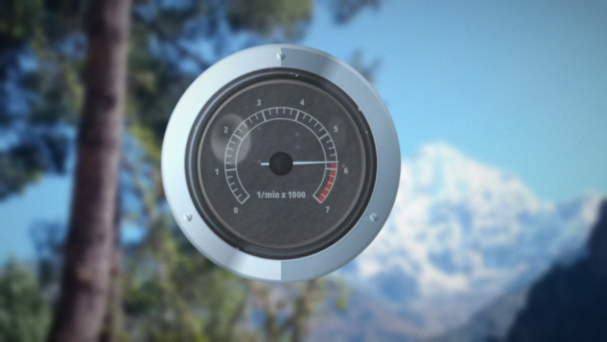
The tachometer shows 5800rpm
